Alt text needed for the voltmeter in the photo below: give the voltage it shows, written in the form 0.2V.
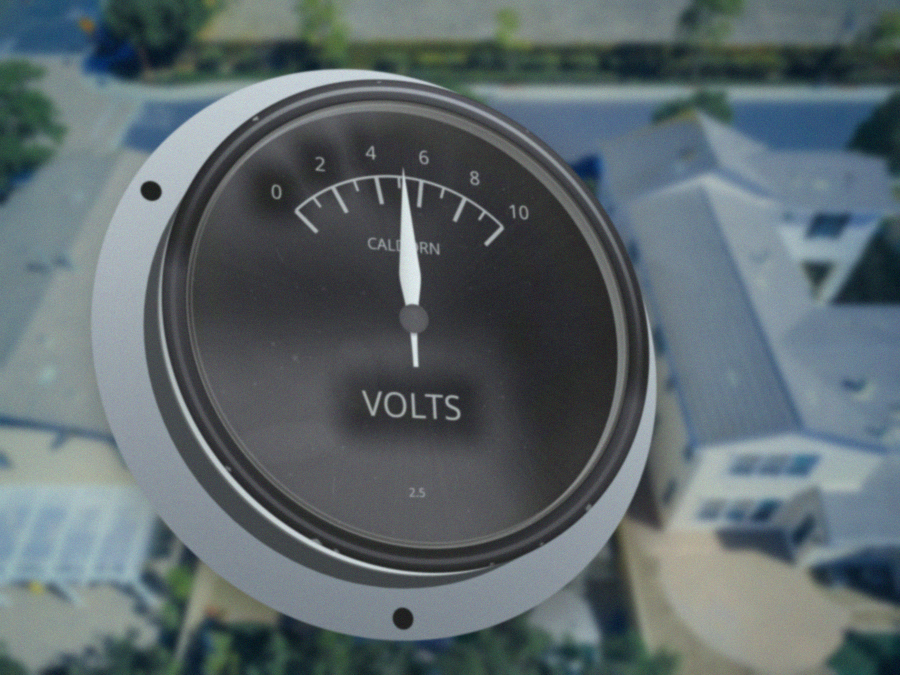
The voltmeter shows 5V
